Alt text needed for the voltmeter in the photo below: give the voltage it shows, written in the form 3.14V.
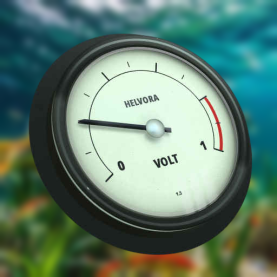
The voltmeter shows 0.2V
